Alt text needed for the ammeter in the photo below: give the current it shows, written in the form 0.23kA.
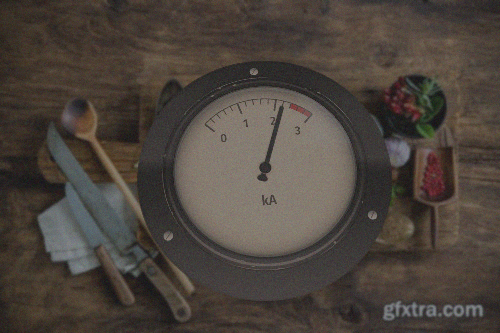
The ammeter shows 2.2kA
